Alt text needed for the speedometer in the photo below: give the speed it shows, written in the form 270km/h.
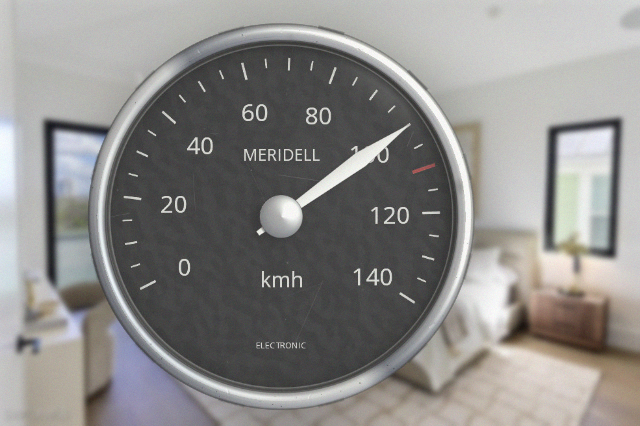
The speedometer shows 100km/h
